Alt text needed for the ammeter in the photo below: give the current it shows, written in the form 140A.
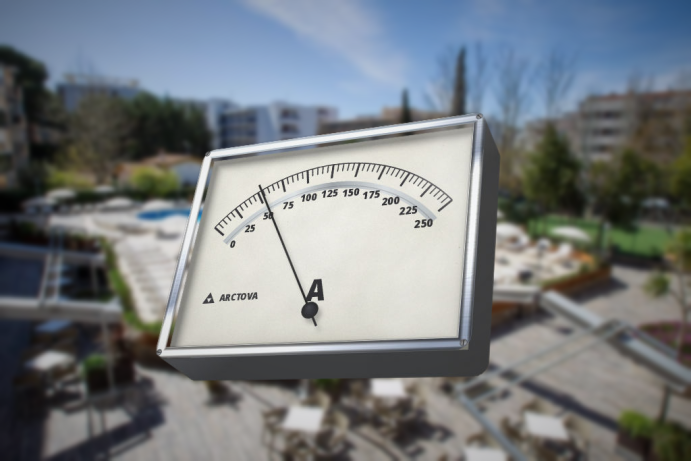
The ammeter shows 55A
